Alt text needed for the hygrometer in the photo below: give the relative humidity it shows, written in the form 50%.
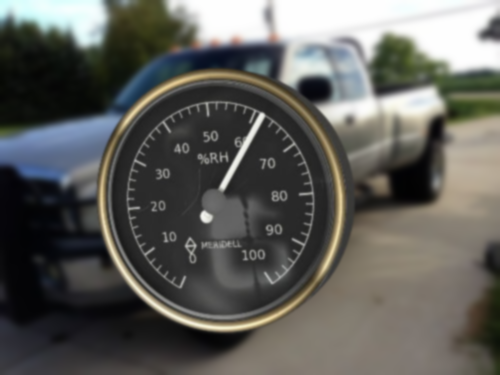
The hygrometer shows 62%
